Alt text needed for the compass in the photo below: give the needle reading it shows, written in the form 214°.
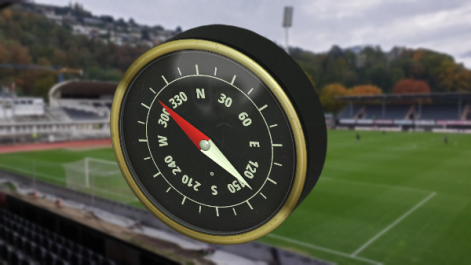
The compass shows 315°
